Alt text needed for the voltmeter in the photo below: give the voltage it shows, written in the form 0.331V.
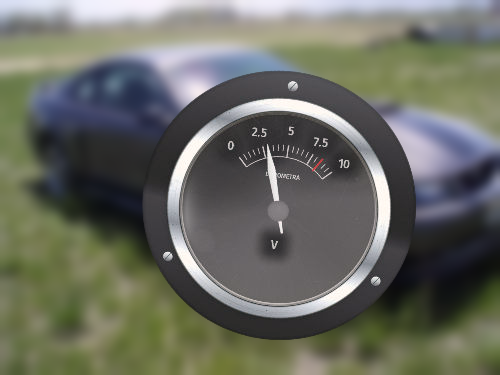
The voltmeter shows 3V
